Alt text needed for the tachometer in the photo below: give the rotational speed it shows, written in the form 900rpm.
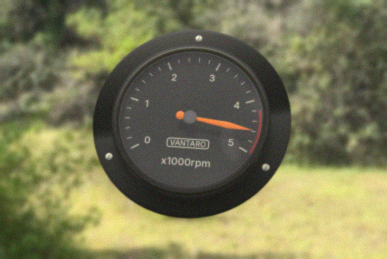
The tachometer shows 4600rpm
